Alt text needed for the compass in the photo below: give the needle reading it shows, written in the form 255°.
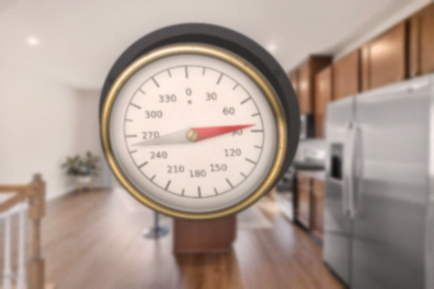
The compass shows 82.5°
